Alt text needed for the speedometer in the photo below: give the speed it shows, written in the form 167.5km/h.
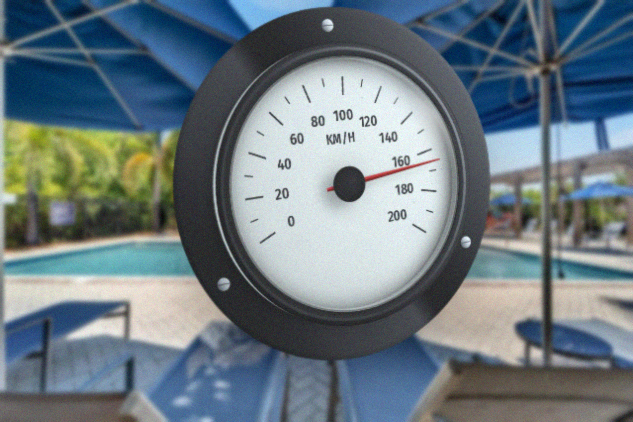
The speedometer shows 165km/h
